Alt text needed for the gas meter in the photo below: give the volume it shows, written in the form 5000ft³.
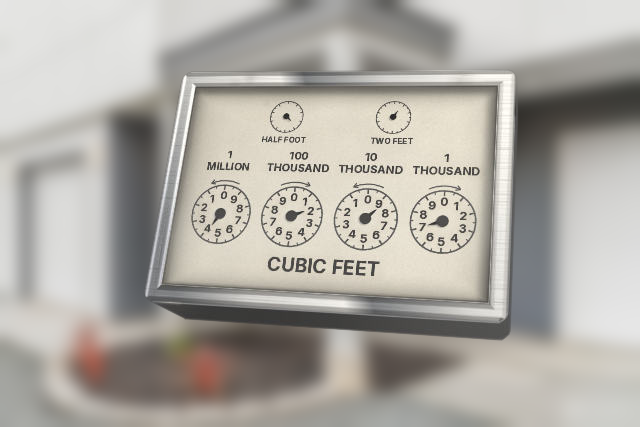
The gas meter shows 418700ft³
